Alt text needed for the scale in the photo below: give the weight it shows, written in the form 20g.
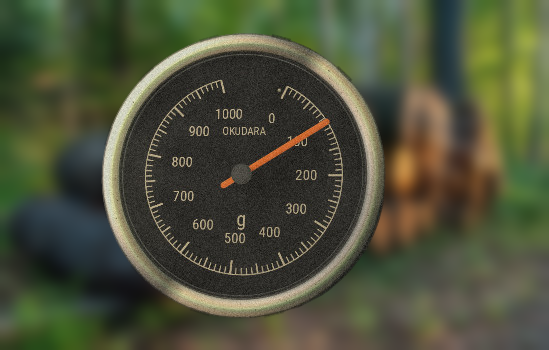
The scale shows 100g
